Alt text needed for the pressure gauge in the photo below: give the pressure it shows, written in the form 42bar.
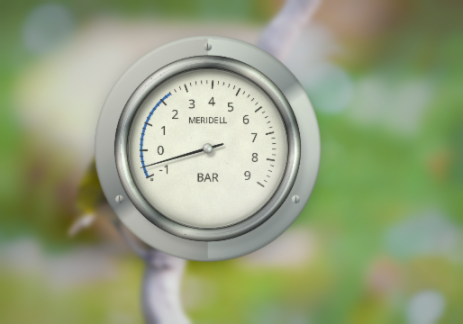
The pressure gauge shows -0.6bar
